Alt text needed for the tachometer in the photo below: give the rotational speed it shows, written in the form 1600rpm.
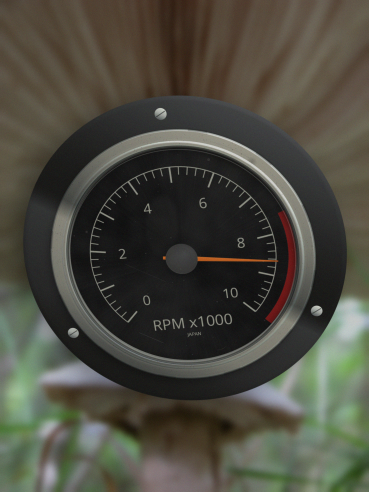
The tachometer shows 8600rpm
